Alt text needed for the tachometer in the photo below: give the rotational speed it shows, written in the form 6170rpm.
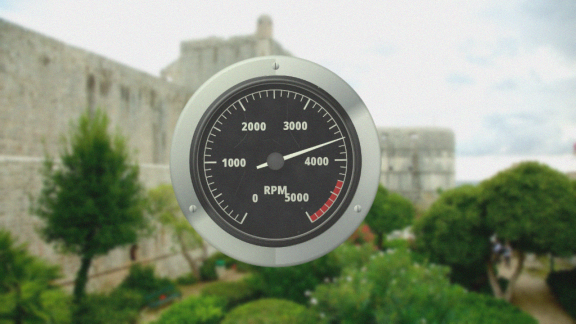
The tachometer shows 3700rpm
